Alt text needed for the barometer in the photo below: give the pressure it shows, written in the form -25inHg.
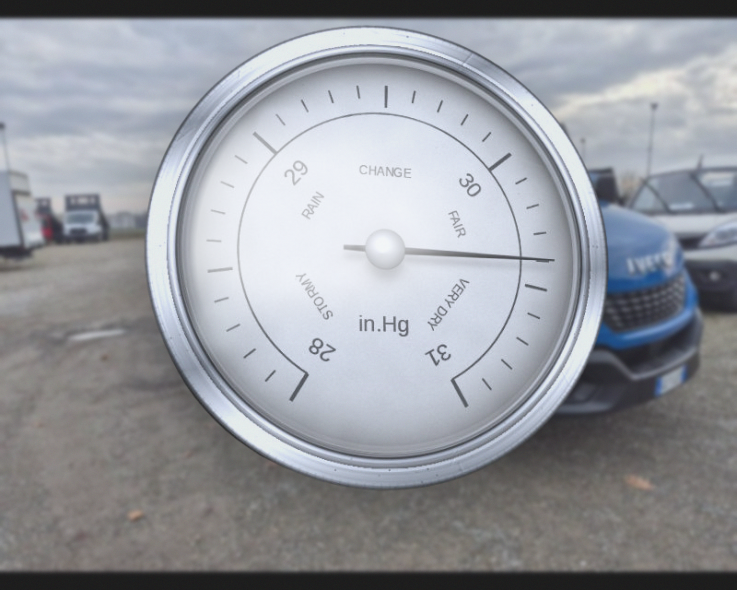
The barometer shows 30.4inHg
